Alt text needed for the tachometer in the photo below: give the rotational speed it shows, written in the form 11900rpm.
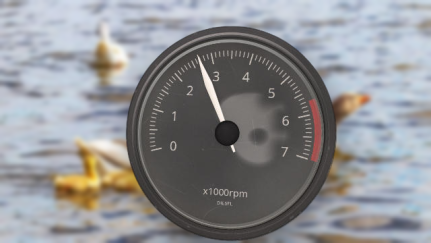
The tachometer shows 2700rpm
